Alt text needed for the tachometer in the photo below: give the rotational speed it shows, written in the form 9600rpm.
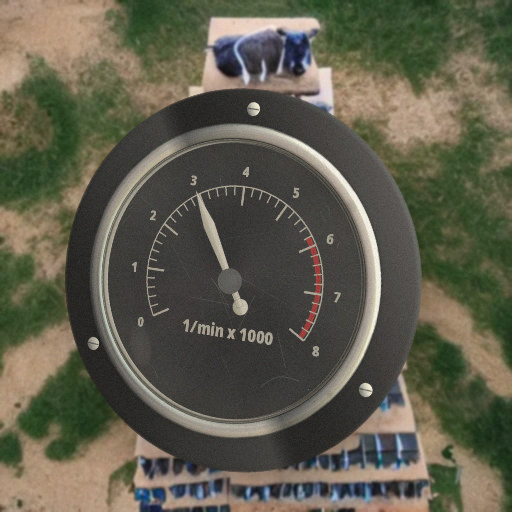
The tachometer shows 3000rpm
